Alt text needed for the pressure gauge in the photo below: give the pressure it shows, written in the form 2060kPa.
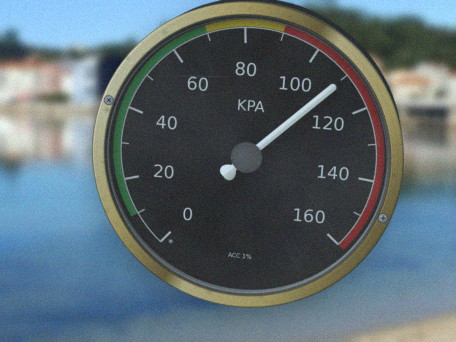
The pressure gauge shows 110kPa
